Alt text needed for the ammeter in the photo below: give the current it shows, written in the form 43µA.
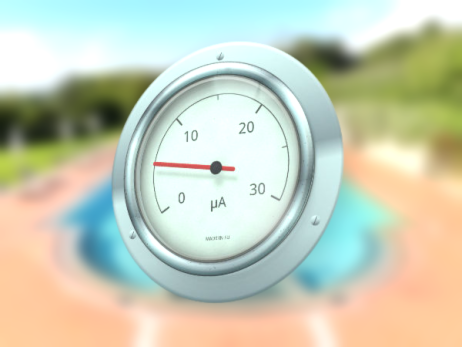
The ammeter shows 5µA
